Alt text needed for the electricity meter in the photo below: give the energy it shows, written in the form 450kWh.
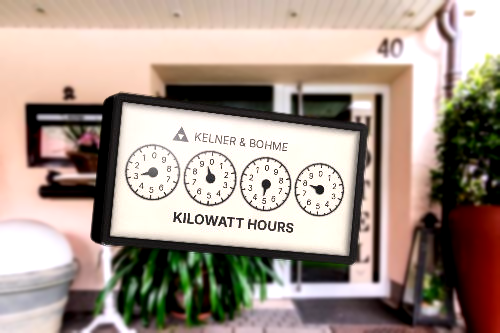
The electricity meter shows 2948kWh
